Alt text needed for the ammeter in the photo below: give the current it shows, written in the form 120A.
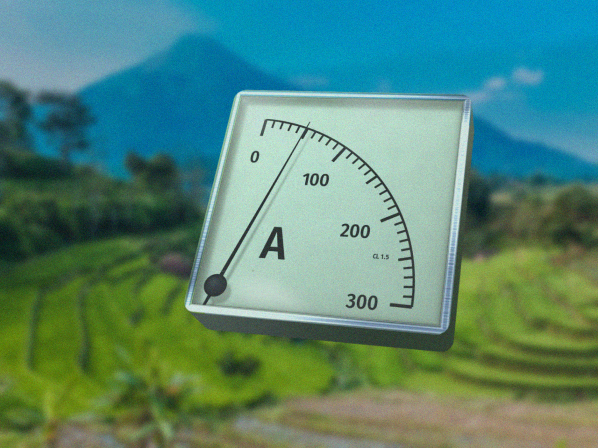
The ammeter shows 50A
